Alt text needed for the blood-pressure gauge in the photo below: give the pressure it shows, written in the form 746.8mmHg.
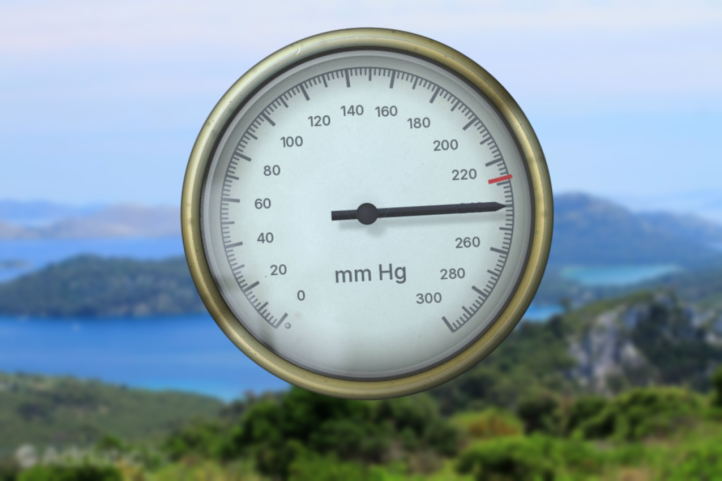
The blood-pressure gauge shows 240mmHg
